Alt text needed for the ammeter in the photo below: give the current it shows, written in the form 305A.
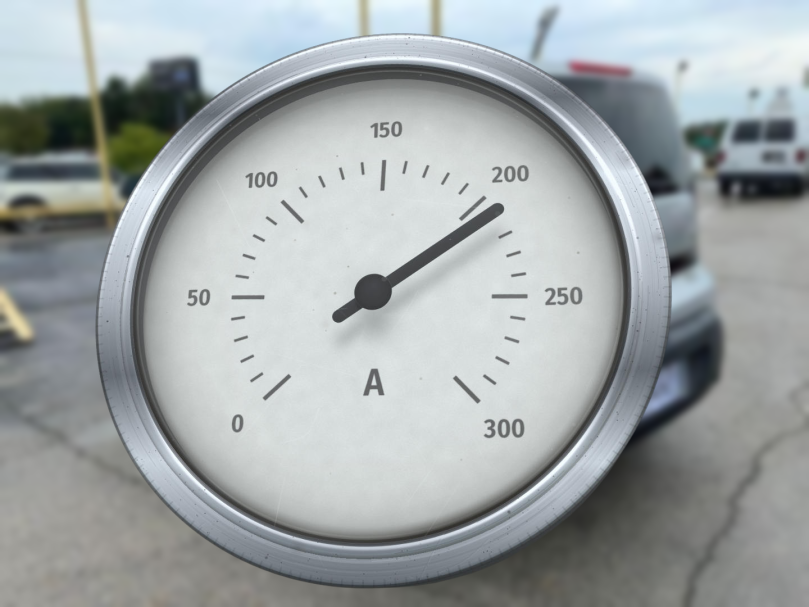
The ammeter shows 210A
